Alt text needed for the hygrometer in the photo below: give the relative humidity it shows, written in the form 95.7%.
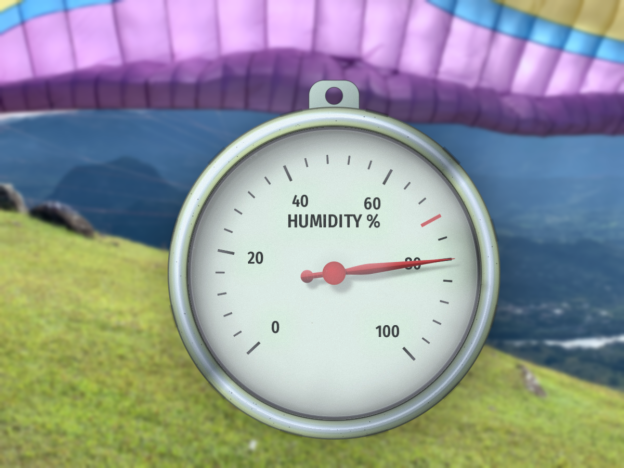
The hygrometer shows 80%
